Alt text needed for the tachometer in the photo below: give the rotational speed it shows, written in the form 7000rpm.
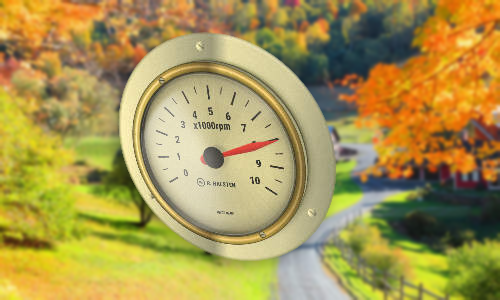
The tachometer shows 8000rpm
